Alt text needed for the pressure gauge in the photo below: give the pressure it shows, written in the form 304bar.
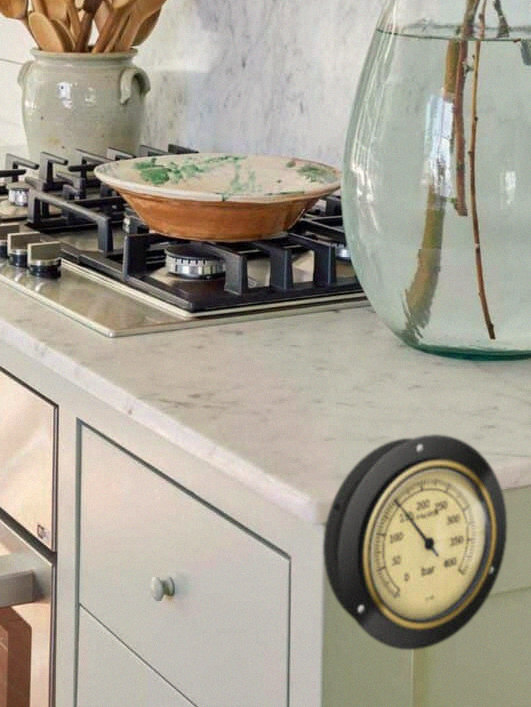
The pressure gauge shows 150bar
